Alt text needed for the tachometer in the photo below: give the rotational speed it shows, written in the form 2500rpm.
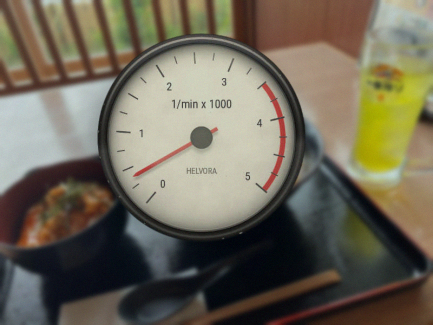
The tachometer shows 375rpm
